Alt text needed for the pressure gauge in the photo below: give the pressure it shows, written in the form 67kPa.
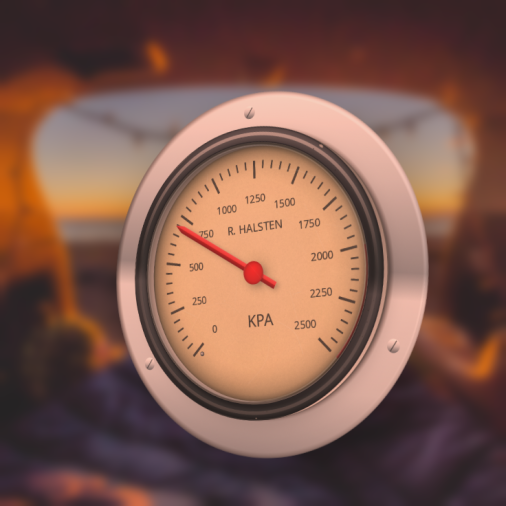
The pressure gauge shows 700kPa
